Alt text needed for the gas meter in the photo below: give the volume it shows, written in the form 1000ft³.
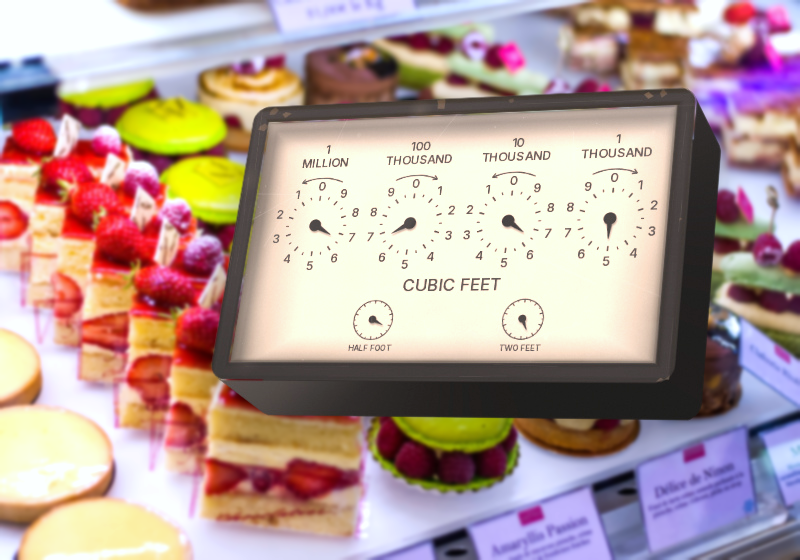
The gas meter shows 666500ft³
